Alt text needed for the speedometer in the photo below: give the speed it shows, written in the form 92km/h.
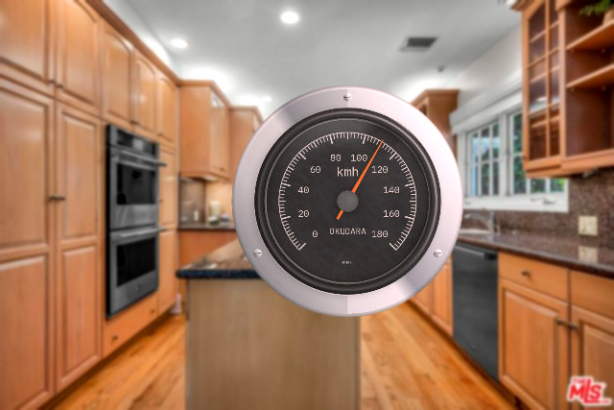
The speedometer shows 110km/h
